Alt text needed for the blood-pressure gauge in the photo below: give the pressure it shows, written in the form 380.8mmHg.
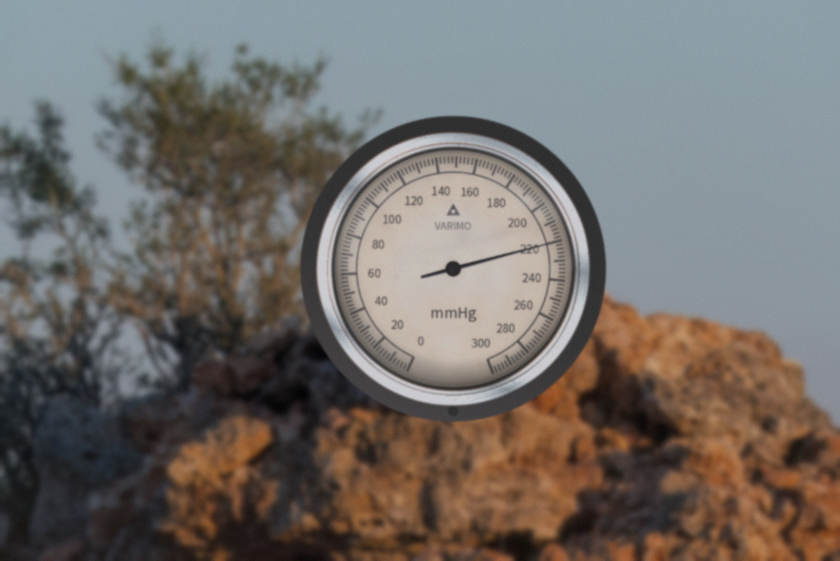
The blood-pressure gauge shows 220mmHg
